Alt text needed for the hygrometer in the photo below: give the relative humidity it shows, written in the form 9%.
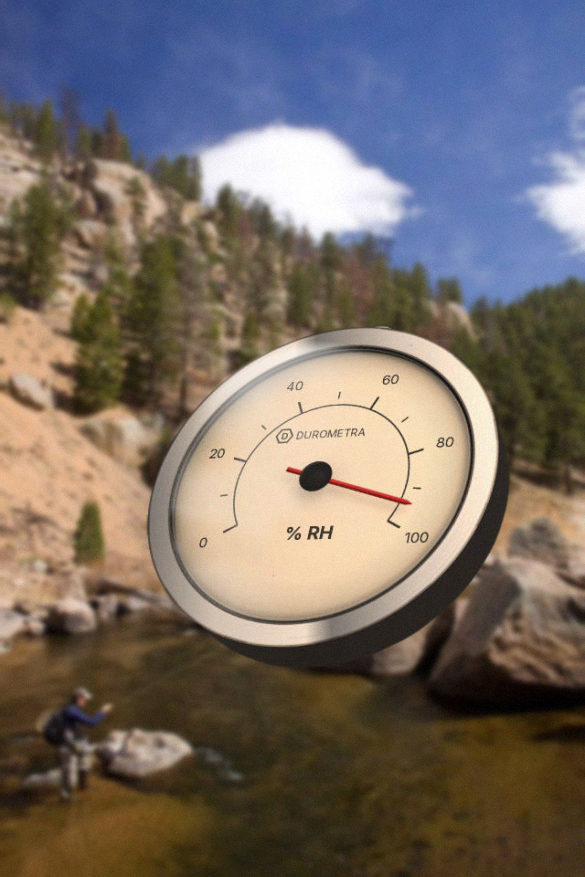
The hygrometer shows 95%
